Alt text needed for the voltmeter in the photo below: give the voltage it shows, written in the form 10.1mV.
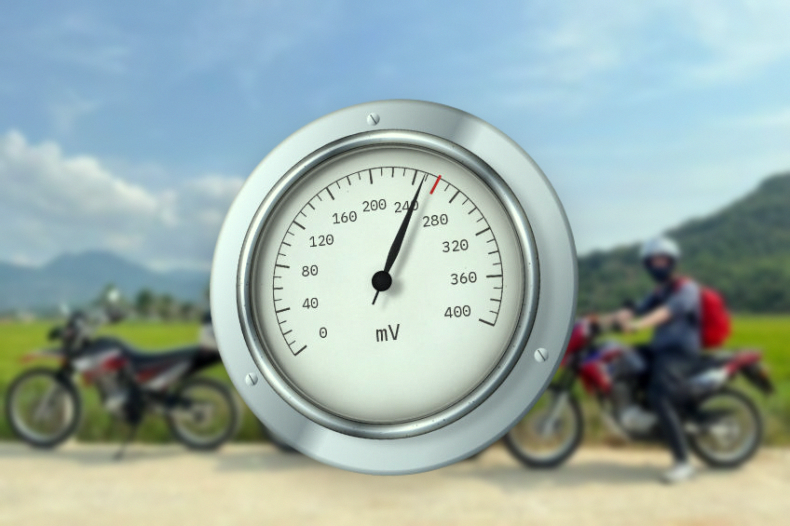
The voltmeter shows 250mV
